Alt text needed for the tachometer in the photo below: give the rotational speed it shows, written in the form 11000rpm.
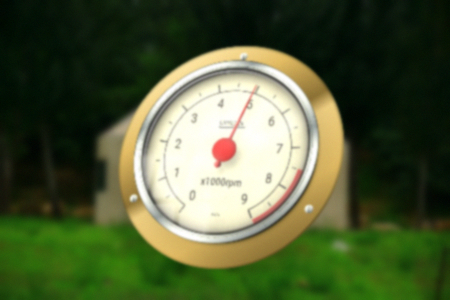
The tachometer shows 5000rpm
